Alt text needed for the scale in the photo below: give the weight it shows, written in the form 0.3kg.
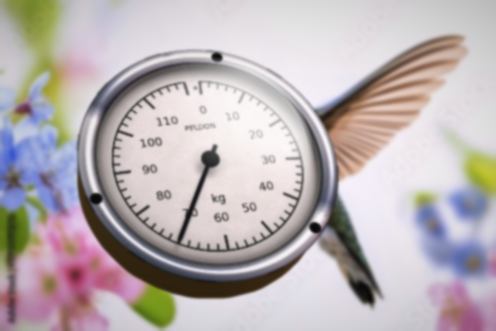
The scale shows 70kg
